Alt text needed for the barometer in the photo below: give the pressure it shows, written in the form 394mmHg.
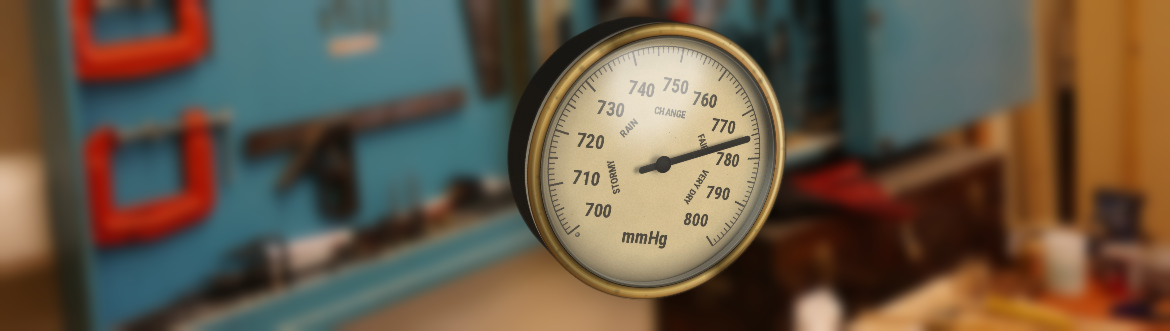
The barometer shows 775mmHg
